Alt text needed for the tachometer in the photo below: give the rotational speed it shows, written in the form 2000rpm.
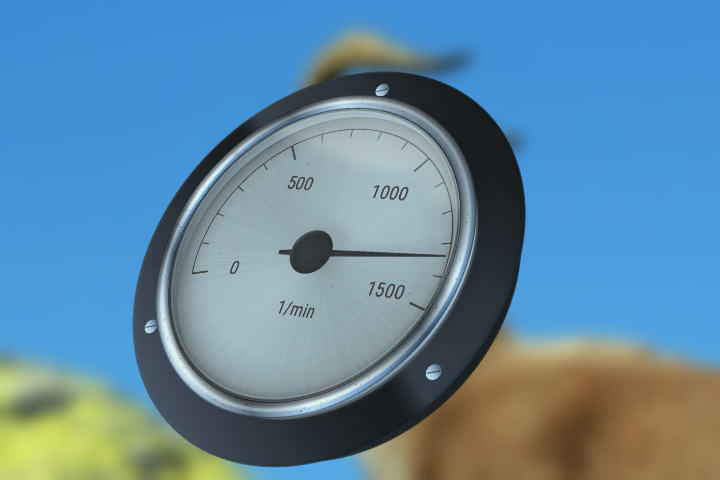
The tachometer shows 1350rpm
